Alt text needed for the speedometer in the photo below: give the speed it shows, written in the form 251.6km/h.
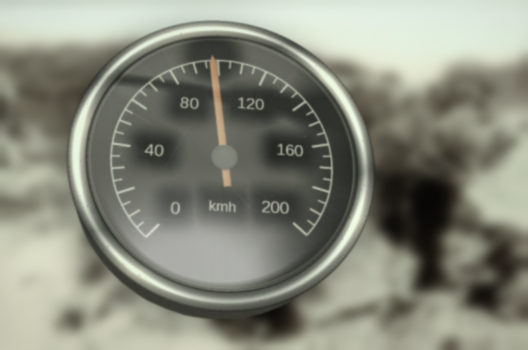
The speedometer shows 97.5km/h
